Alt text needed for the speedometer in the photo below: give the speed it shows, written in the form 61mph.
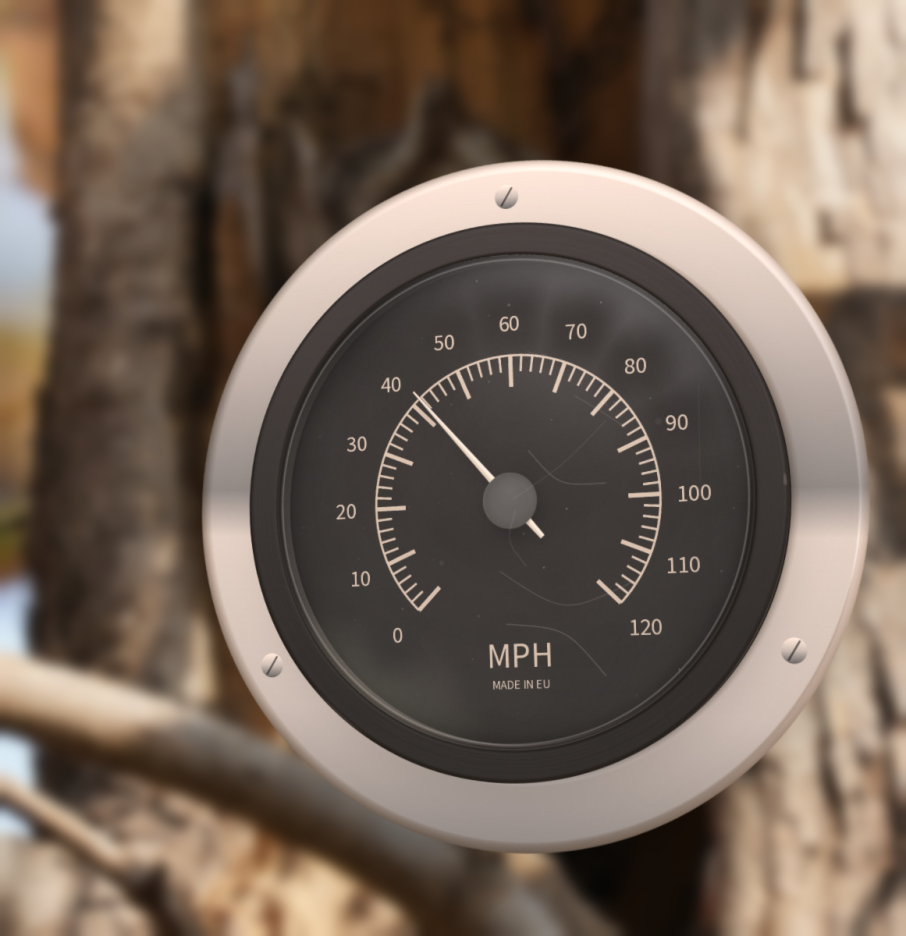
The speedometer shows 42mph
